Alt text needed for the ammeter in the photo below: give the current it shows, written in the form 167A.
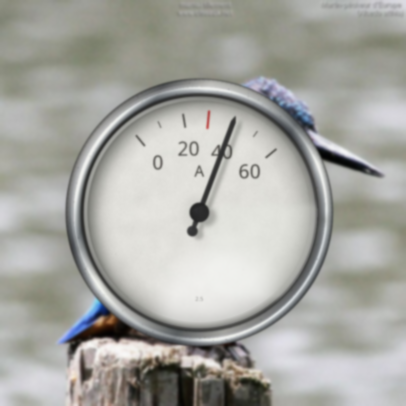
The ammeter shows 40A
